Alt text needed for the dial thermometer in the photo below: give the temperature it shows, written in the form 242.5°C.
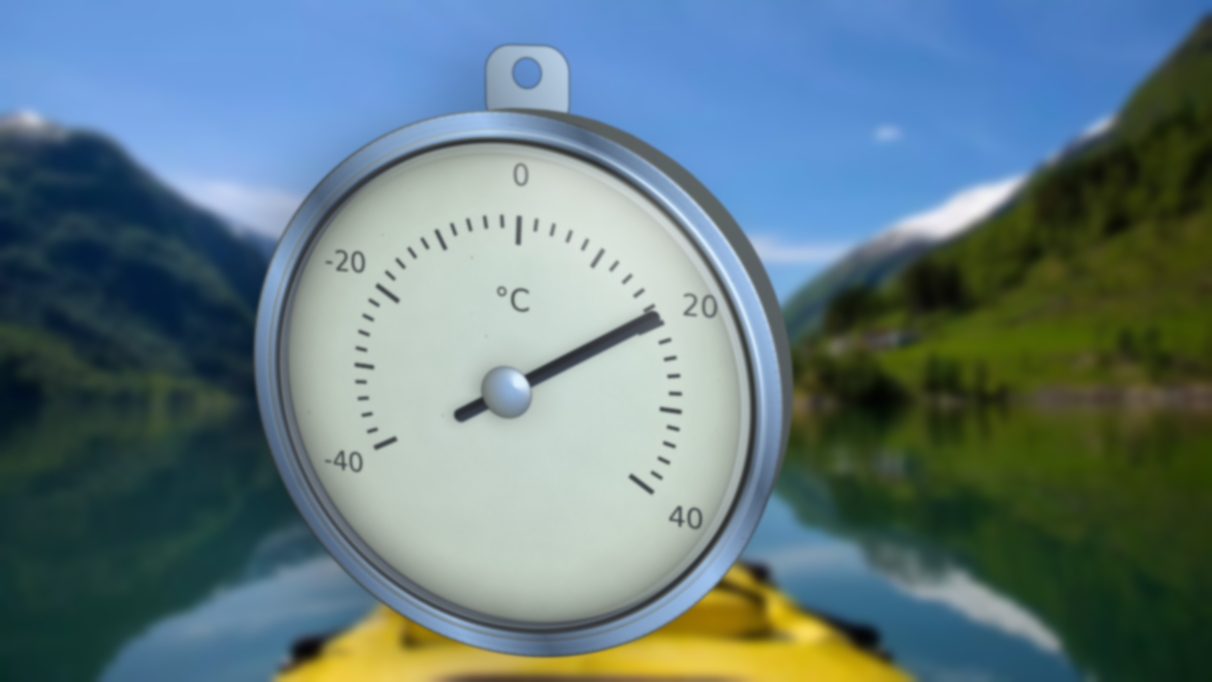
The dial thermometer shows 19°C
